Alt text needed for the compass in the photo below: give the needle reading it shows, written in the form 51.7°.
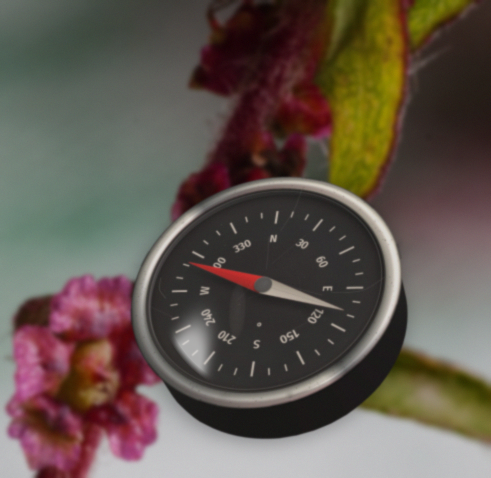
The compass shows 290°
